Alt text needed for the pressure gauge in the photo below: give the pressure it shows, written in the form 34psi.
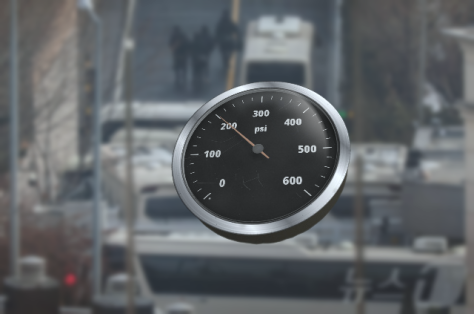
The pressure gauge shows 200psi
